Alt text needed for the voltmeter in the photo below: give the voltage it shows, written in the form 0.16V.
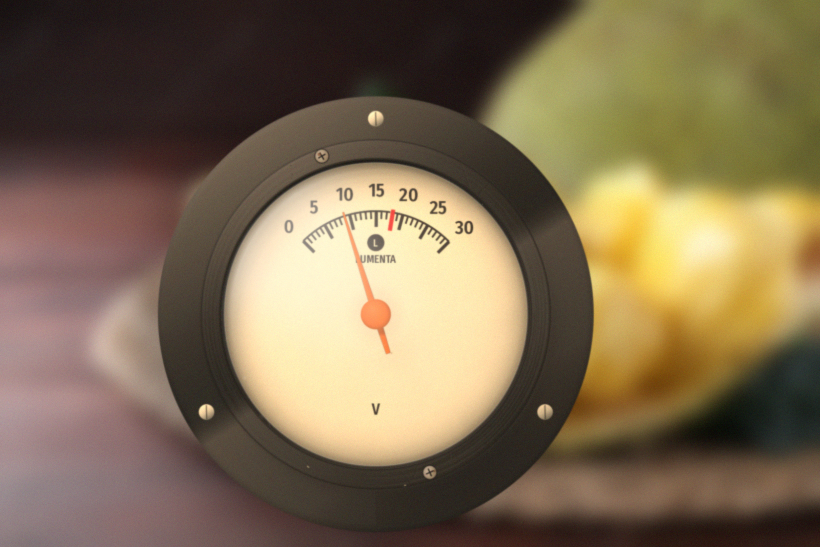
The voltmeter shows 9V
